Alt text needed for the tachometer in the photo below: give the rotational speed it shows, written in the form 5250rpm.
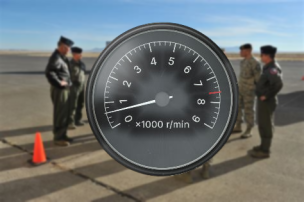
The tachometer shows 600rpm
